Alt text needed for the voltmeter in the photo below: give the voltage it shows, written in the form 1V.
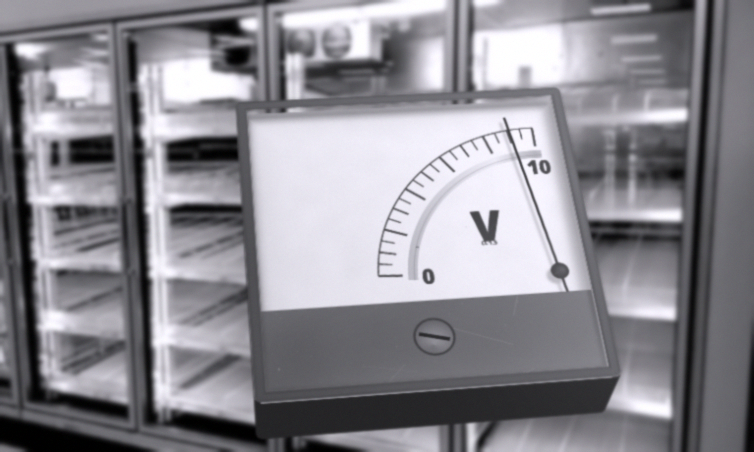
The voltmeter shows 9V
